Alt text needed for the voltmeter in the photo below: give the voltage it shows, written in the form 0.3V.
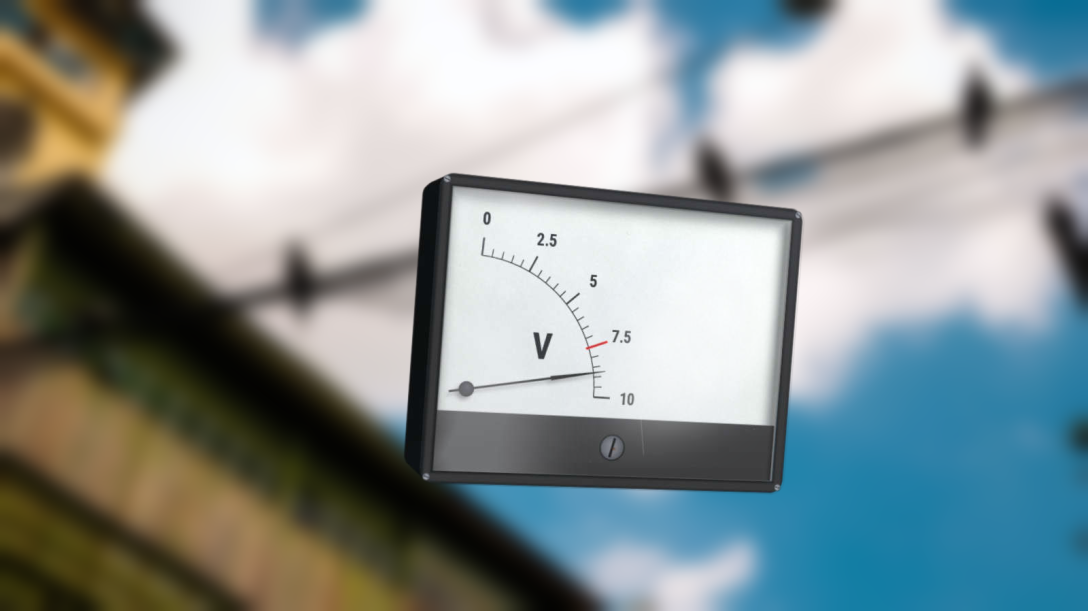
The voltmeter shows 8.75V
